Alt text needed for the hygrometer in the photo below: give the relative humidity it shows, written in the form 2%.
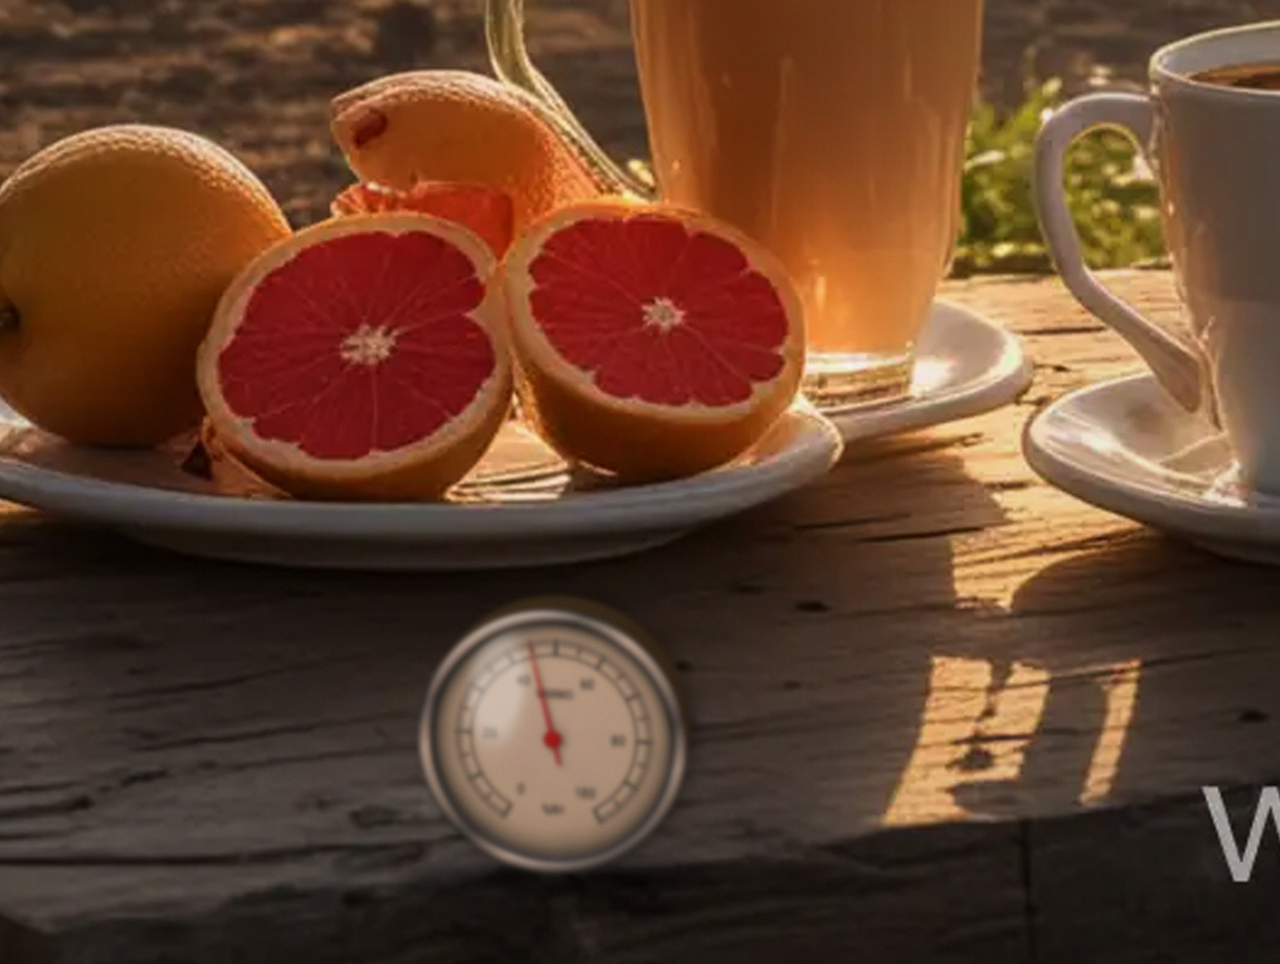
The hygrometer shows 45%
